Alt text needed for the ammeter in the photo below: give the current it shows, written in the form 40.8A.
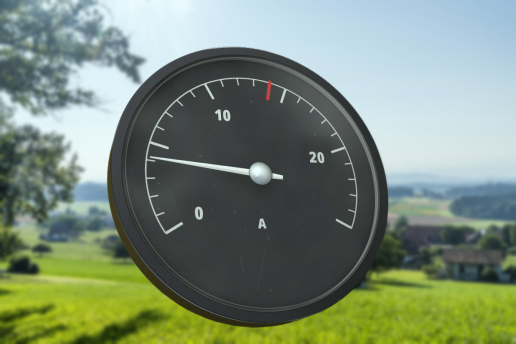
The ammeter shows 4A
